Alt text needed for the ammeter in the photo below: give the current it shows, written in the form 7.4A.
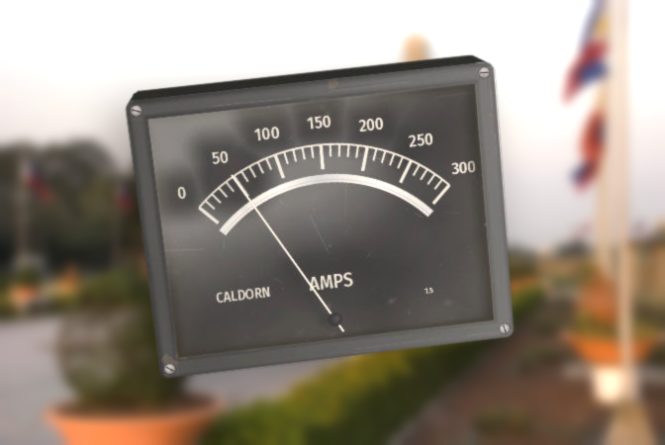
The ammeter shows 50A
